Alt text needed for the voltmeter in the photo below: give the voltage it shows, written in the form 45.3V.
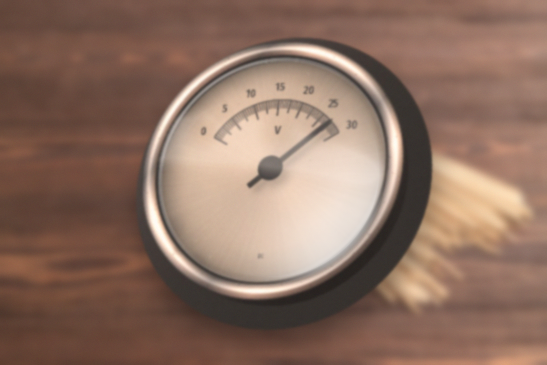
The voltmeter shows 27.5V
